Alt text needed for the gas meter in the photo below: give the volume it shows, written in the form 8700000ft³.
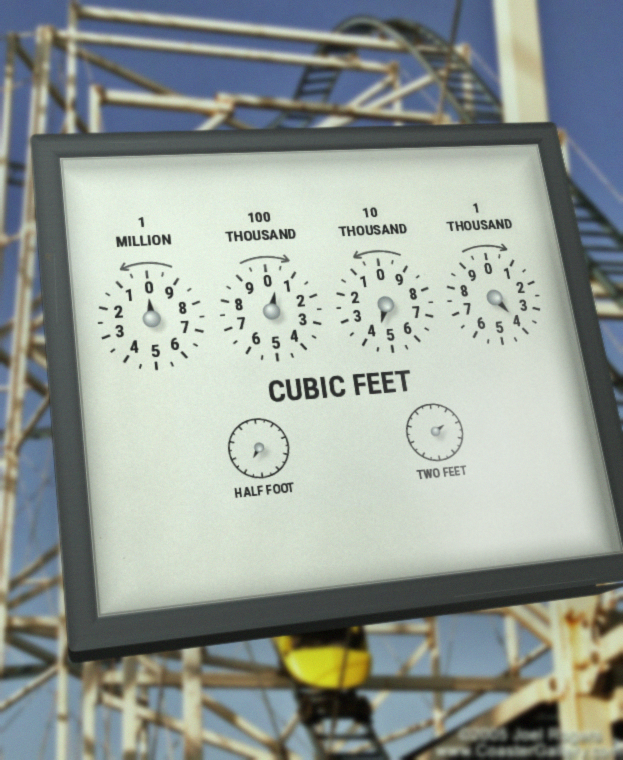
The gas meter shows 4400ft³
